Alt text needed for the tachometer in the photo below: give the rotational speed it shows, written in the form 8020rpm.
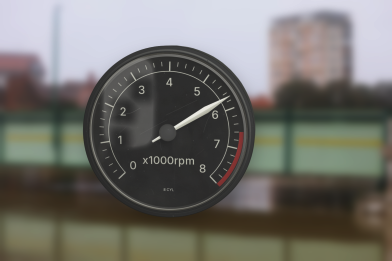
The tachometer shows 5700rpm
